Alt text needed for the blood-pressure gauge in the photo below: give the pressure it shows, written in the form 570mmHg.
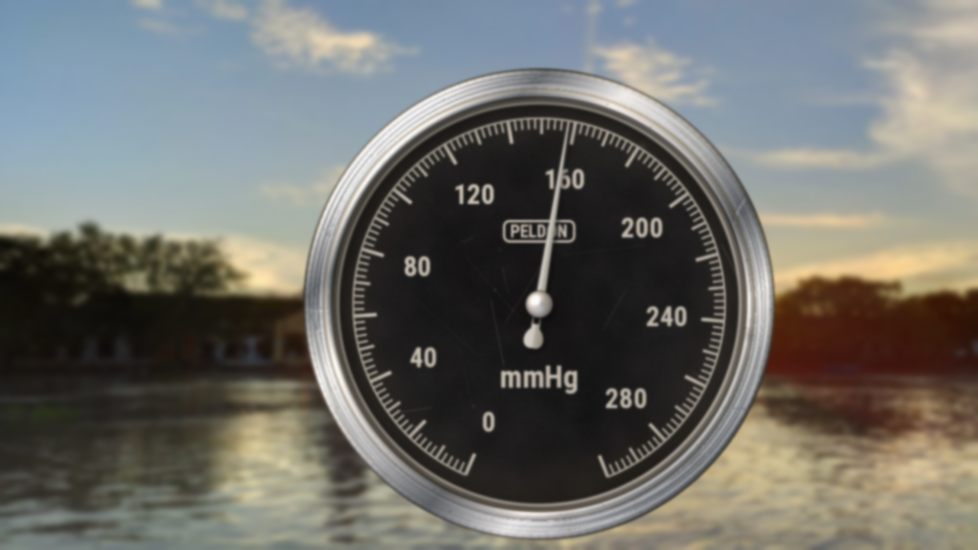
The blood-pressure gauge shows 158mmHg
